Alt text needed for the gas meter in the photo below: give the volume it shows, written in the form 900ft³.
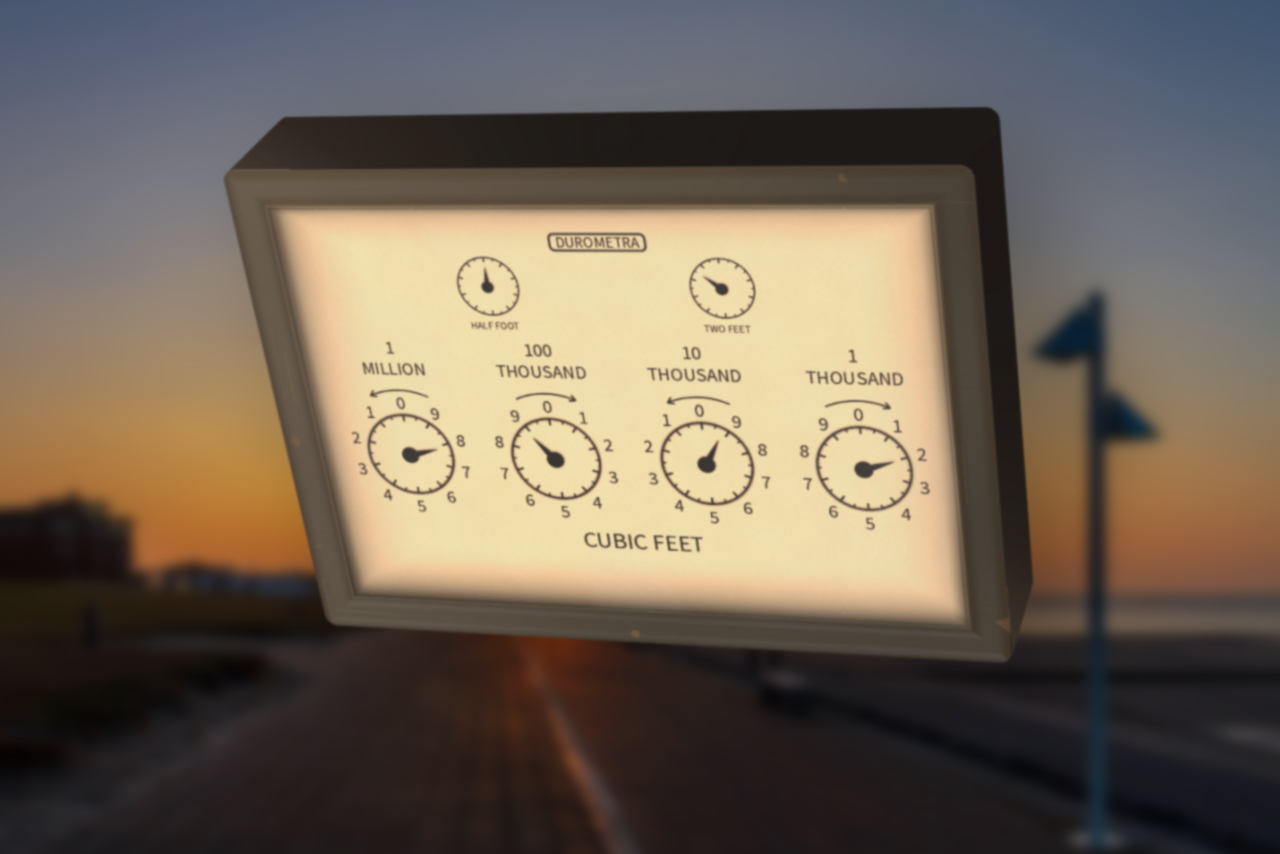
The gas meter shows 789200ft³
